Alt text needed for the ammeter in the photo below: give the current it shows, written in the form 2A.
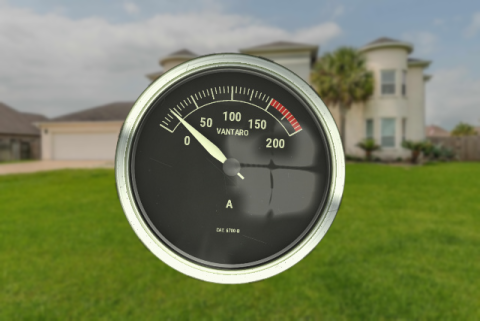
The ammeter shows 20A
